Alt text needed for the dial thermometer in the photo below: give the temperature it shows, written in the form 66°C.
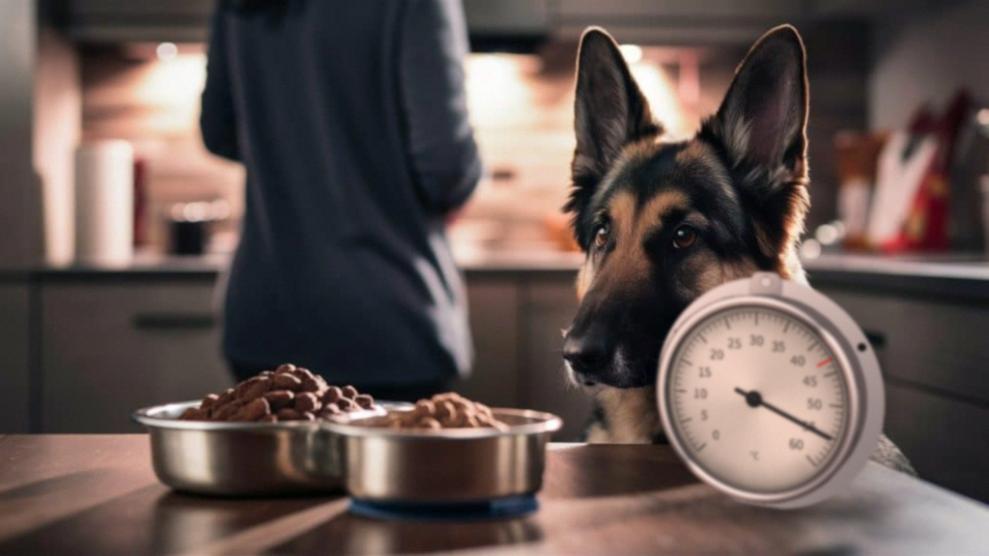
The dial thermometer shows 55°C
